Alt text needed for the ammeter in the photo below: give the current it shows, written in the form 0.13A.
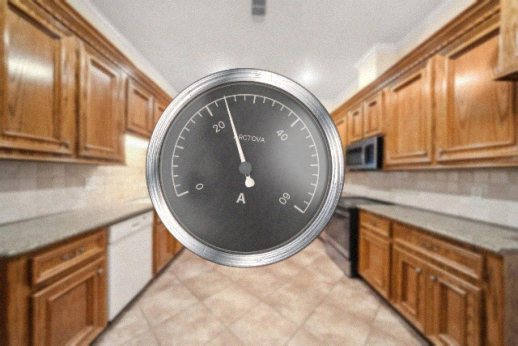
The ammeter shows 24A
